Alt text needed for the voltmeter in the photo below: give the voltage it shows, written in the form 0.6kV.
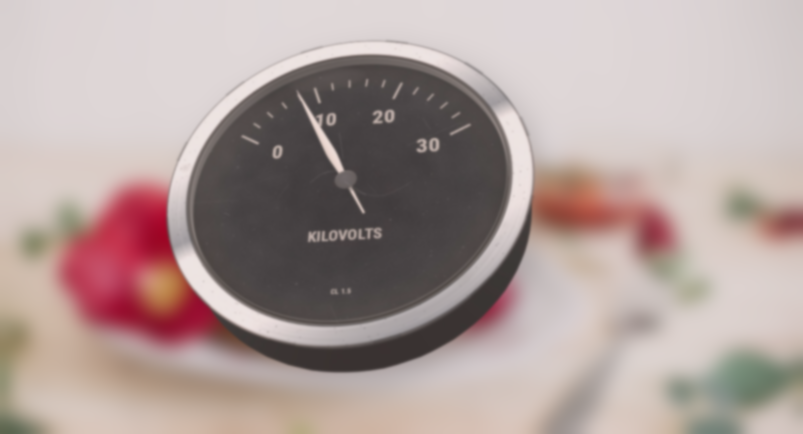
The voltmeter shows 8kV
